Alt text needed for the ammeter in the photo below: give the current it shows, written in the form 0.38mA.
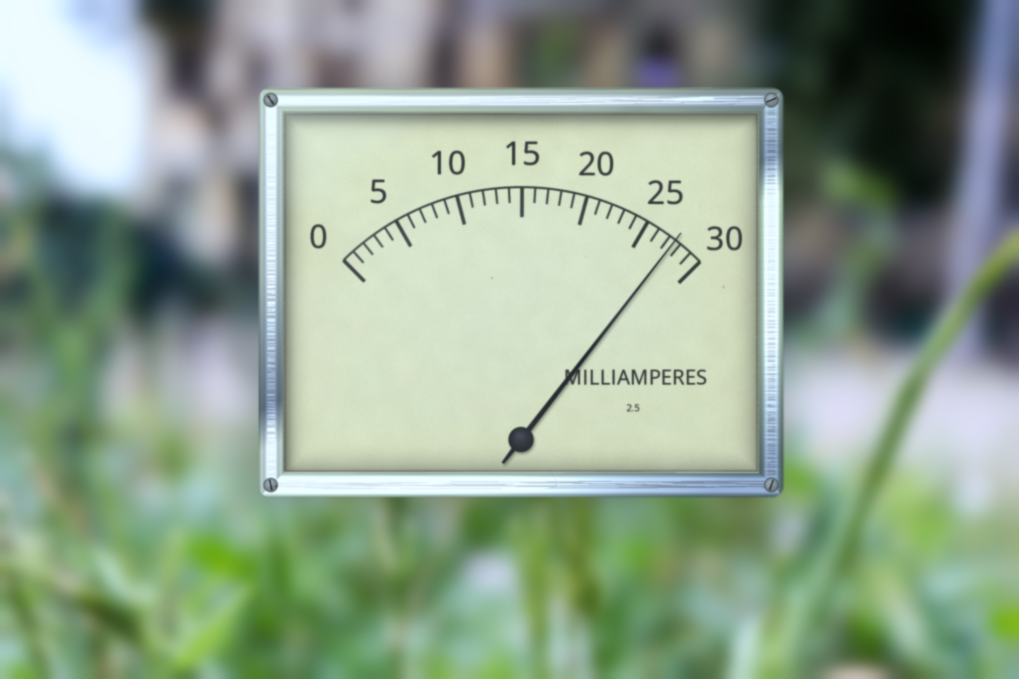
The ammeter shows 27.5mA
